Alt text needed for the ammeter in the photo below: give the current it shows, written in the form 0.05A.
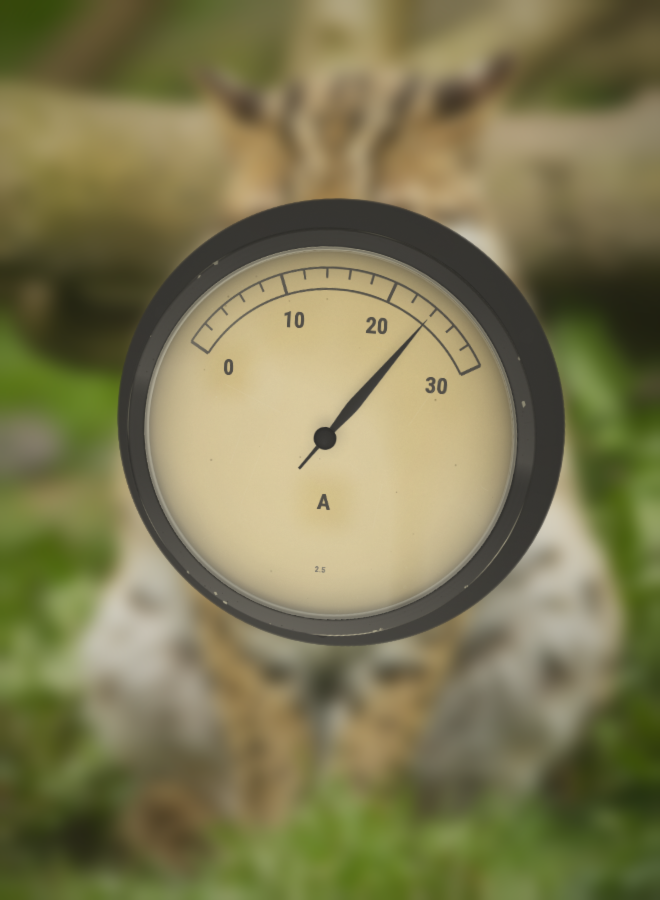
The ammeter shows 24A
